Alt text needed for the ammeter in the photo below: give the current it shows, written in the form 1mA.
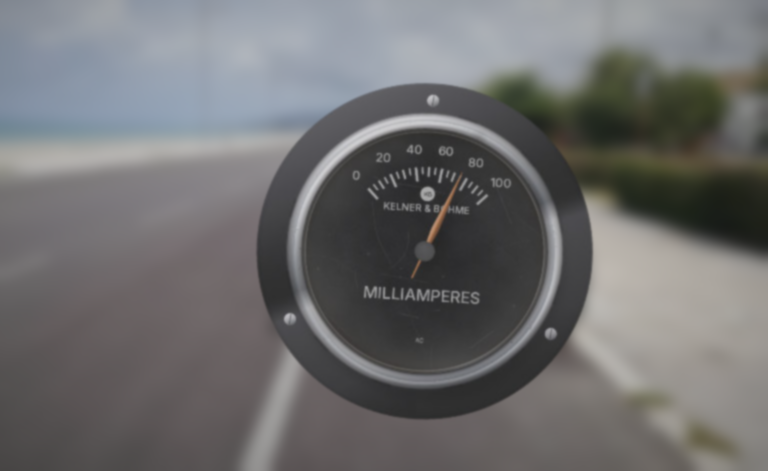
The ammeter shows 75mA
